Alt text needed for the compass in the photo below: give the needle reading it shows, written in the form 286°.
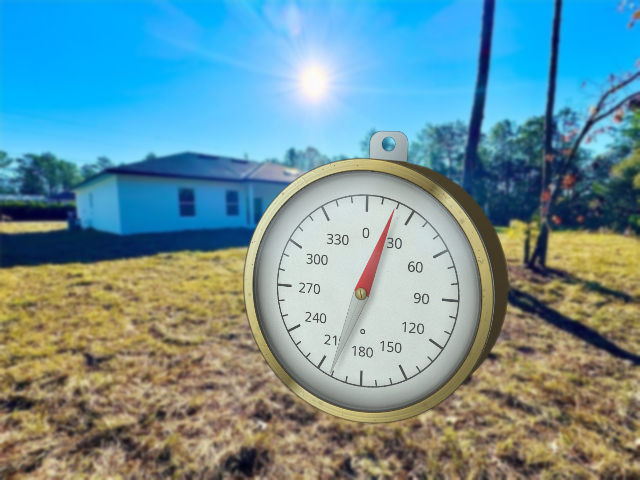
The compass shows 20°
